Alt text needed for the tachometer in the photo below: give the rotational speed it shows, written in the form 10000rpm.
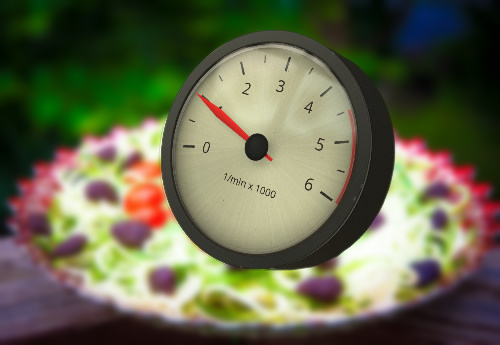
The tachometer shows 1000rpm
